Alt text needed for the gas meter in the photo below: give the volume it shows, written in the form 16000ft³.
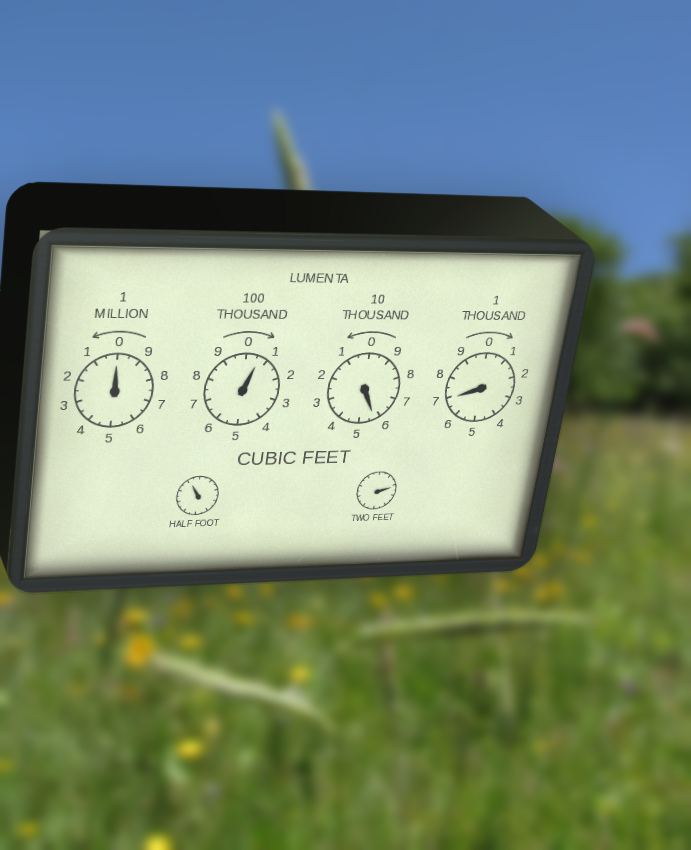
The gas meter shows 5700ft³
